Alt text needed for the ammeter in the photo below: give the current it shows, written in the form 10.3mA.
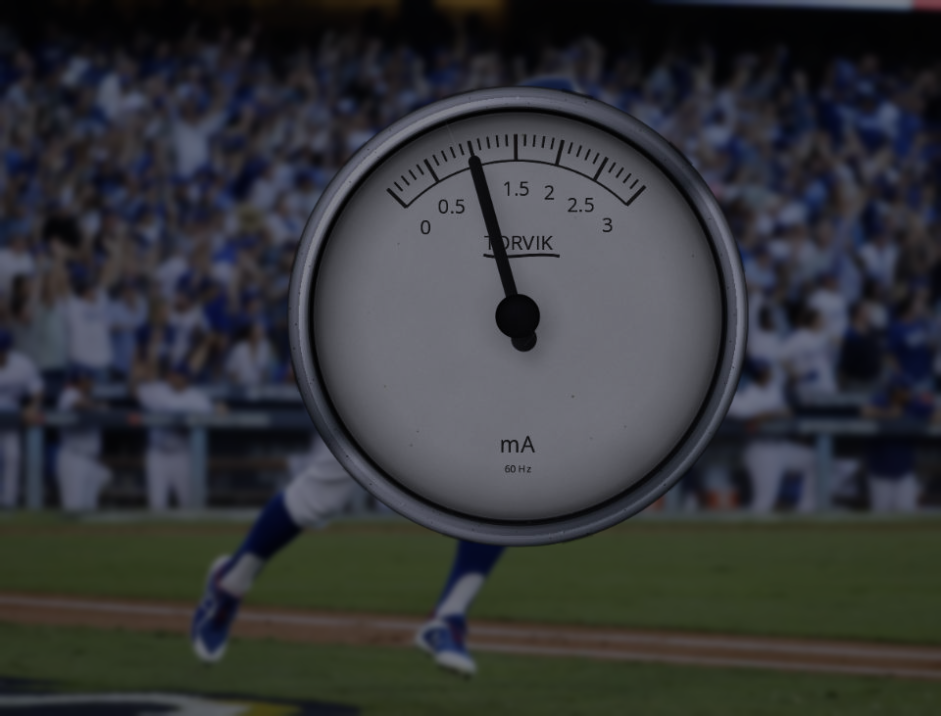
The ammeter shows 1mA
